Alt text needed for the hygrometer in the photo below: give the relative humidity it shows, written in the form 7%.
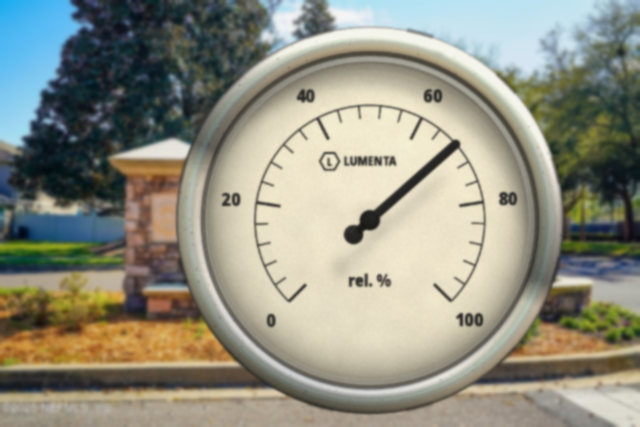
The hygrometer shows 68%
